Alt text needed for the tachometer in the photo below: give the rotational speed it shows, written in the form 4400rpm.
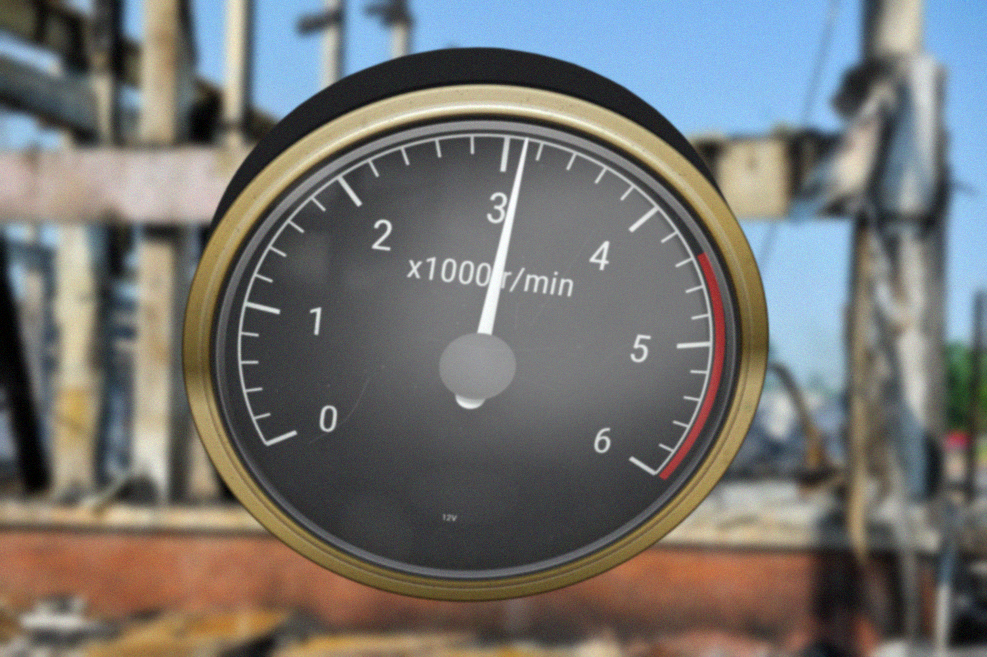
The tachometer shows 3100rpm
